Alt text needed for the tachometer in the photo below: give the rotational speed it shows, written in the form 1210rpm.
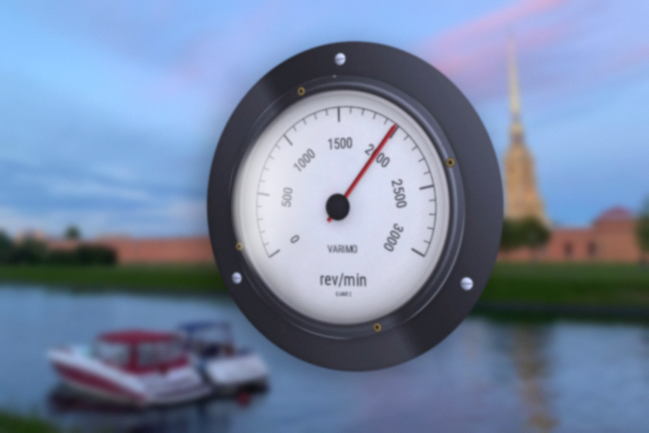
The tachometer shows 2000rpm
